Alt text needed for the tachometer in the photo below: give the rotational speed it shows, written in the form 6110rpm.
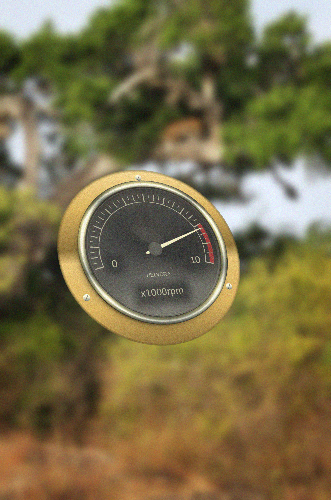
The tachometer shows 8250rpm
